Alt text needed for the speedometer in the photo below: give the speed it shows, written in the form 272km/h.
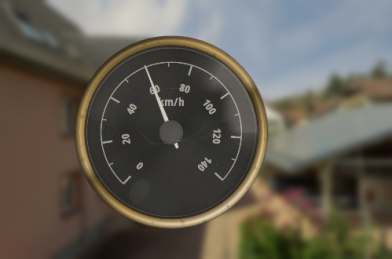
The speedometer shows 60km/h
